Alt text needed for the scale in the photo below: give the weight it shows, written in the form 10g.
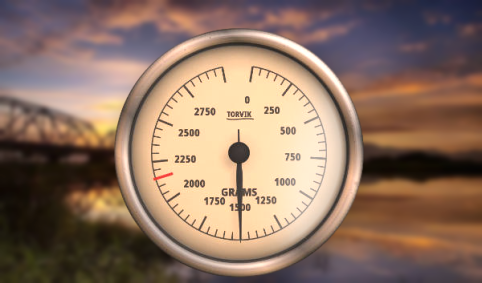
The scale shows 1500g
